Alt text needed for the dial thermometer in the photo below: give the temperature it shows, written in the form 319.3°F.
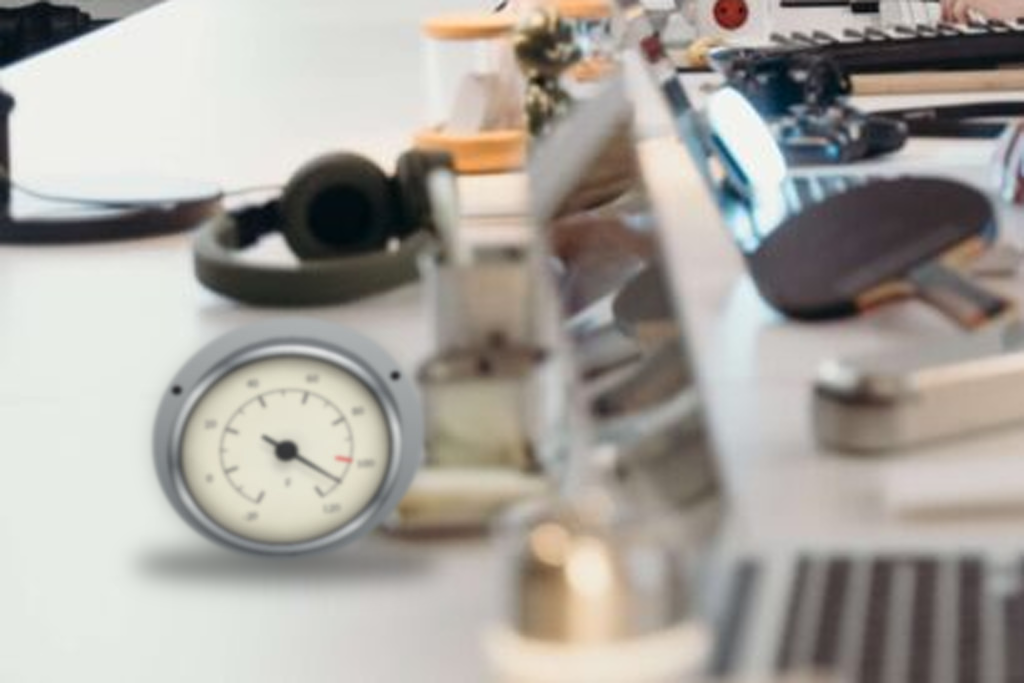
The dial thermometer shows 110°F
